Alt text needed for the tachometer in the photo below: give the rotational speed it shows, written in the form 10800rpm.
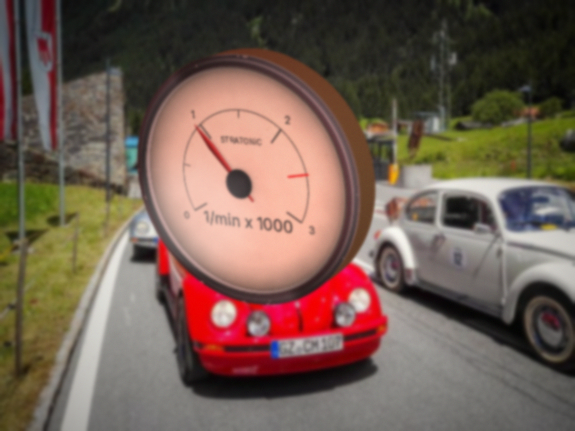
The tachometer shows 1000rpm
